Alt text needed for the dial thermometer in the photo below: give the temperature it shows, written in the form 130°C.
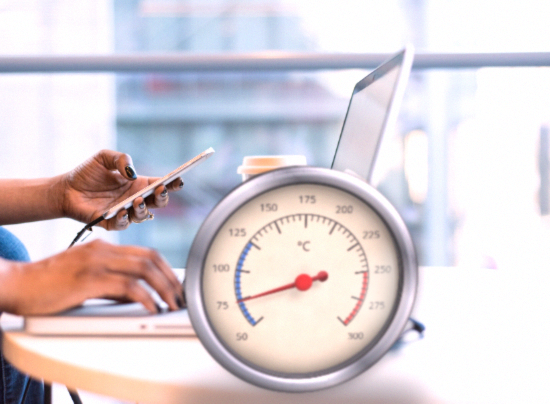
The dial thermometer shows 75°C
